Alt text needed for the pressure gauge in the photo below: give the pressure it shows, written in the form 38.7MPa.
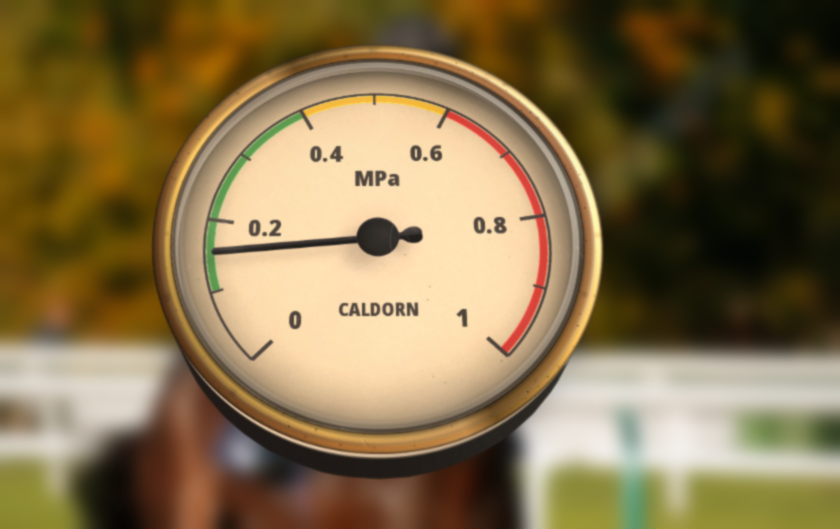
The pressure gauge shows 0.15MPa
